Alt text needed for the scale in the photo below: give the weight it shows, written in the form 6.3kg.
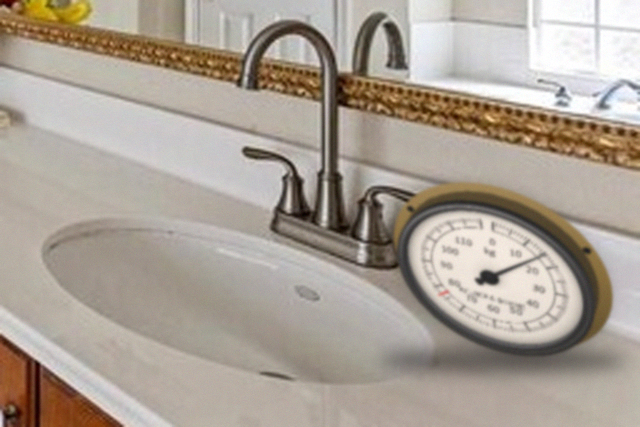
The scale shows 15kg
